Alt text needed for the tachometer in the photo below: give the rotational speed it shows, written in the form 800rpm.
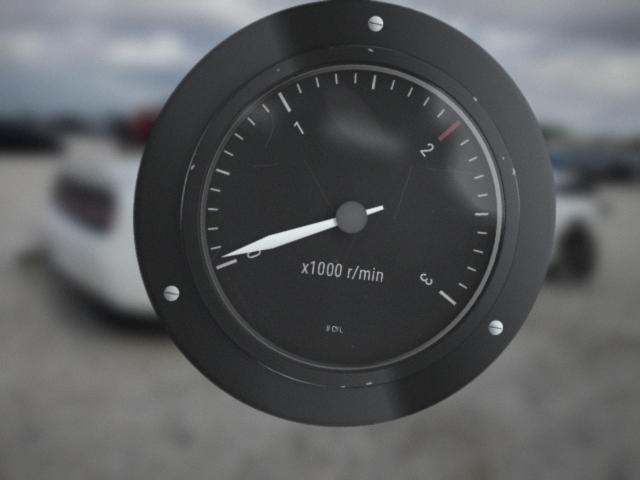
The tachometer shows 50rpm
